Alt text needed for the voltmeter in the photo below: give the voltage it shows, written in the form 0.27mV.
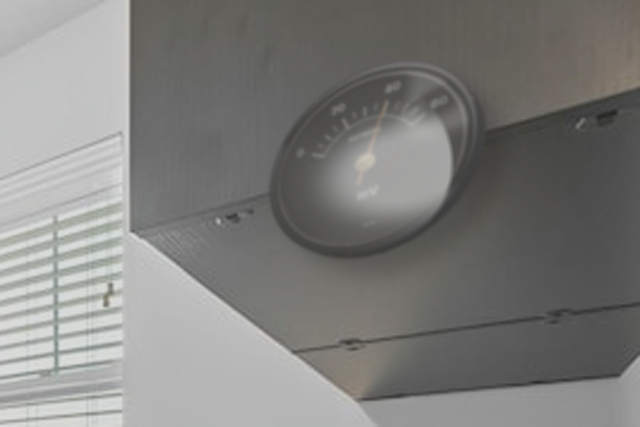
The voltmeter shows 40mV
